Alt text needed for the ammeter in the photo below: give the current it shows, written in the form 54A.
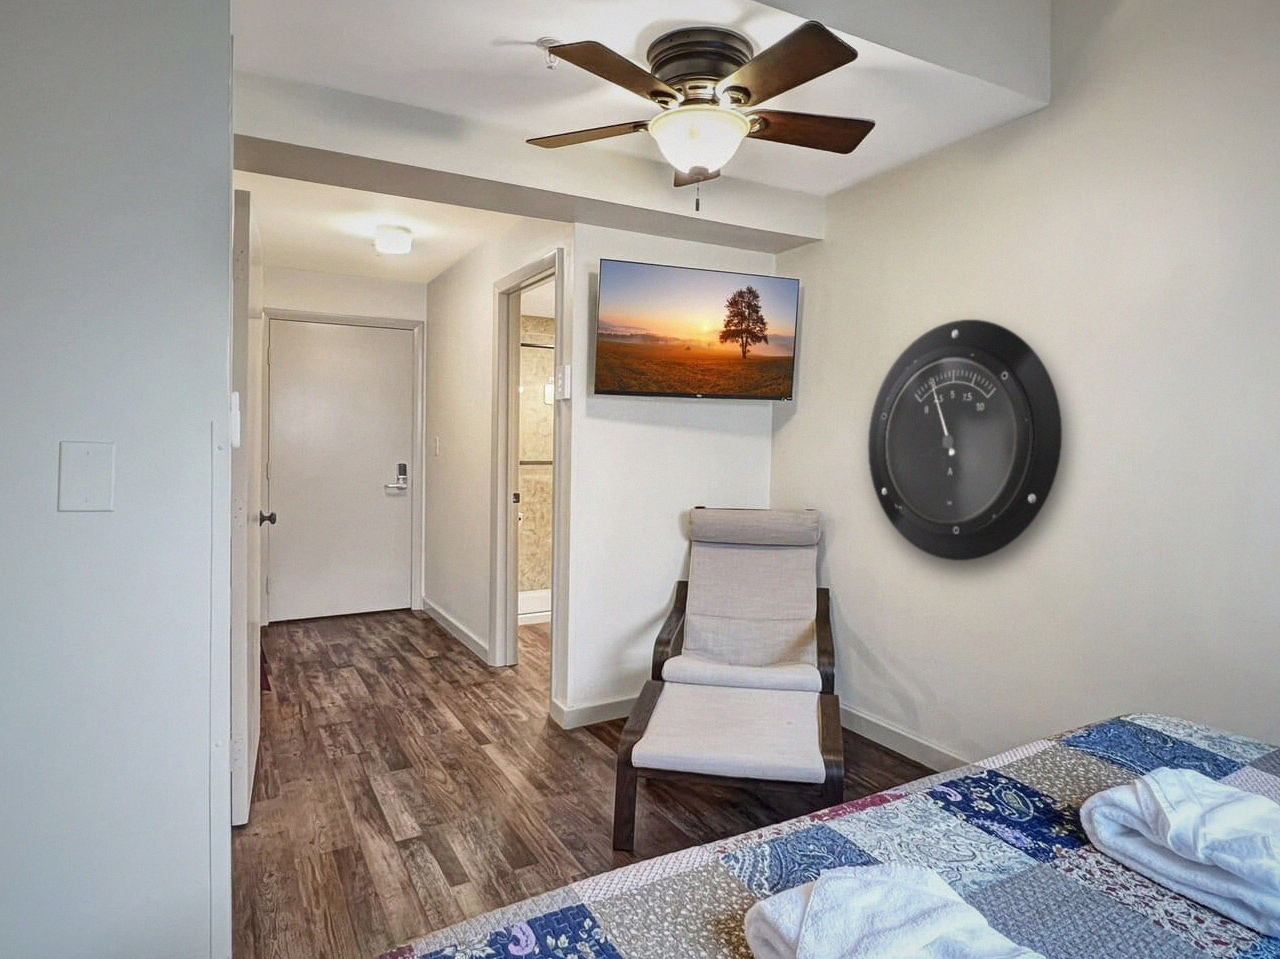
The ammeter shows 2.5A
